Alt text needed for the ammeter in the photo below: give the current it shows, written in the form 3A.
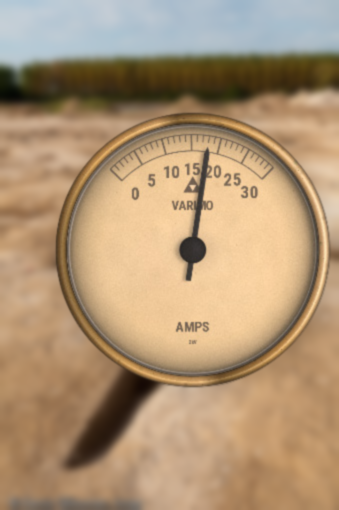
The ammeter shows 18A
